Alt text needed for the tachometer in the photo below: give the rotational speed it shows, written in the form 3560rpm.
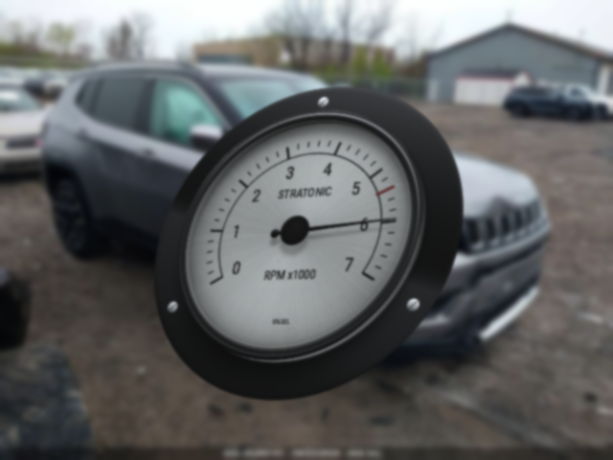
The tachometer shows 6000rpm
